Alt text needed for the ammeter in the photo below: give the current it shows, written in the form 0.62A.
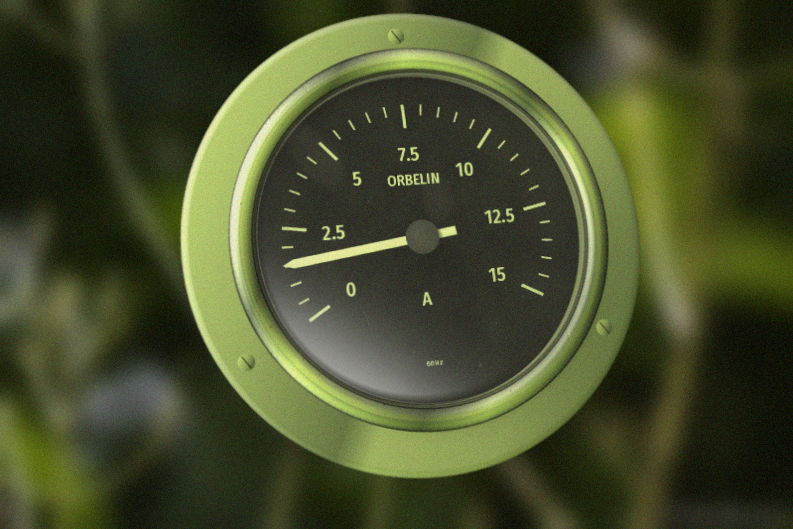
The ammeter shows 1.5A
